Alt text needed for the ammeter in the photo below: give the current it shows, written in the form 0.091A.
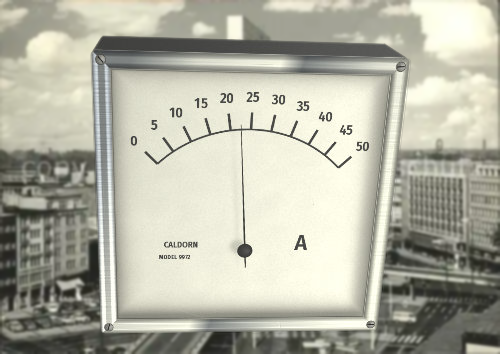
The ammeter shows 22.5A
